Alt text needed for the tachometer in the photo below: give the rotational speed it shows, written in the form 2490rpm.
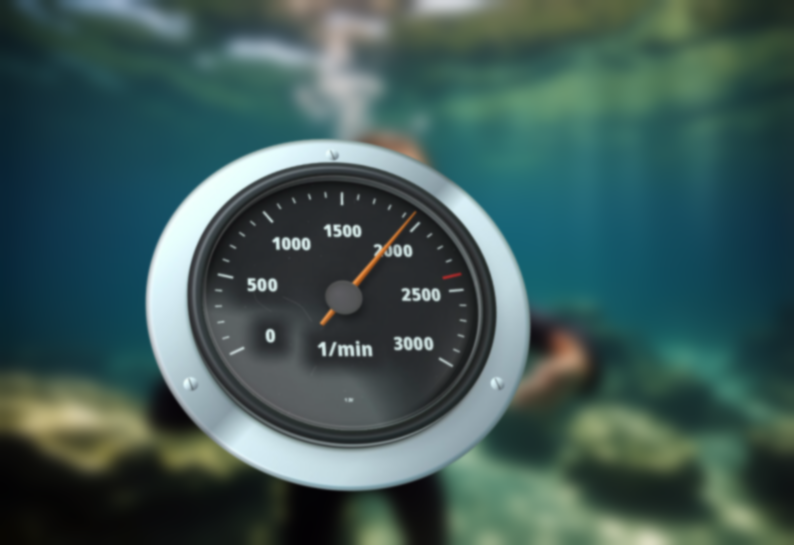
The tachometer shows 1950rpm
